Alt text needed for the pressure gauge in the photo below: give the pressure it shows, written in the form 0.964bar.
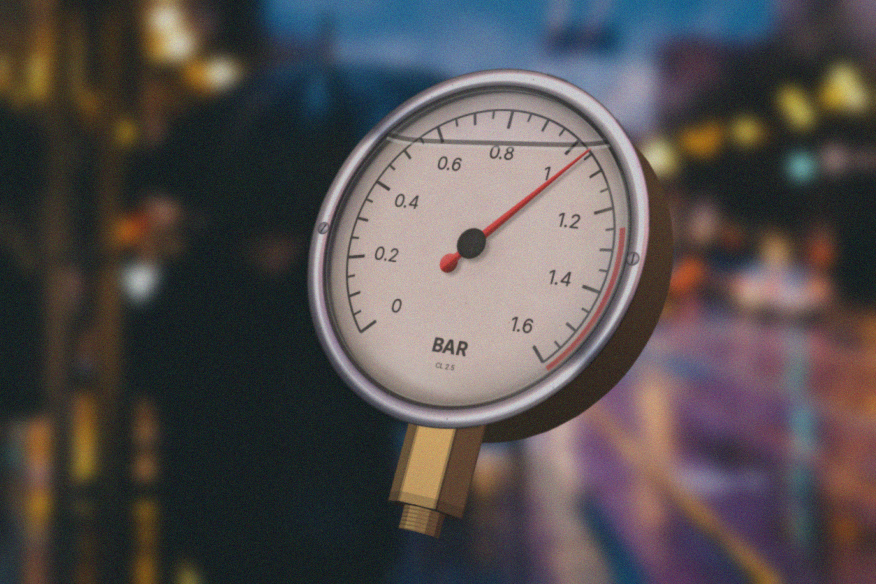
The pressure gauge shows 1.05bar
